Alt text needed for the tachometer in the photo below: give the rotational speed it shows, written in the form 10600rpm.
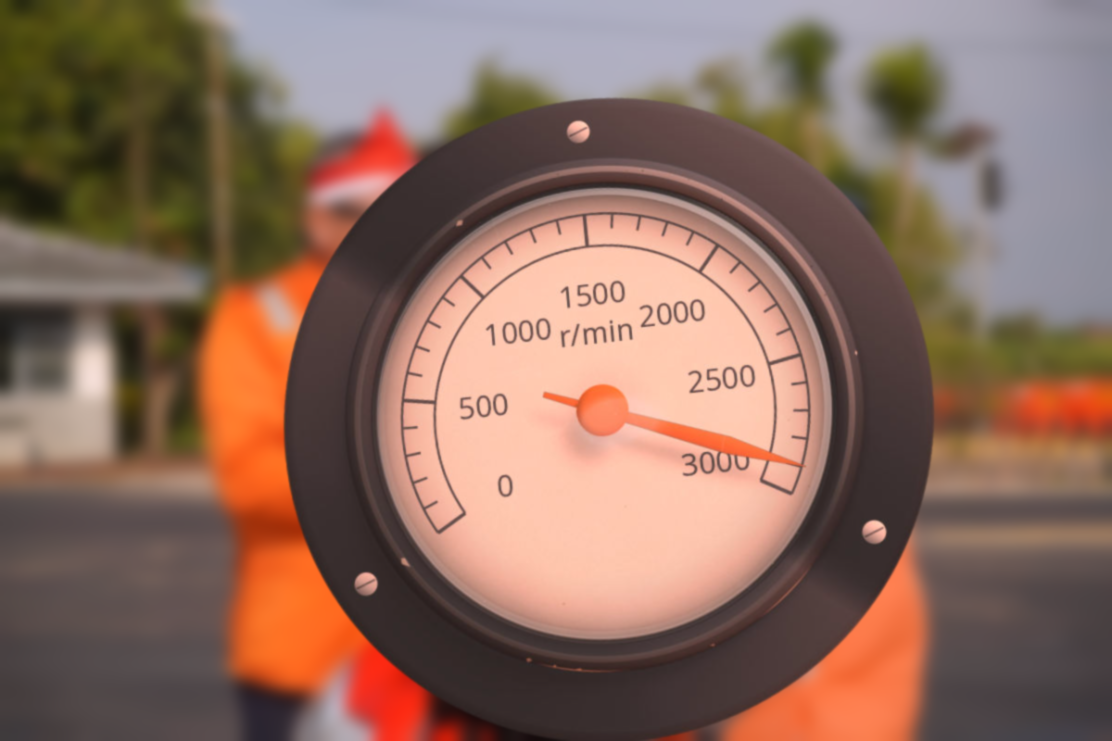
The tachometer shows 2900rpm
